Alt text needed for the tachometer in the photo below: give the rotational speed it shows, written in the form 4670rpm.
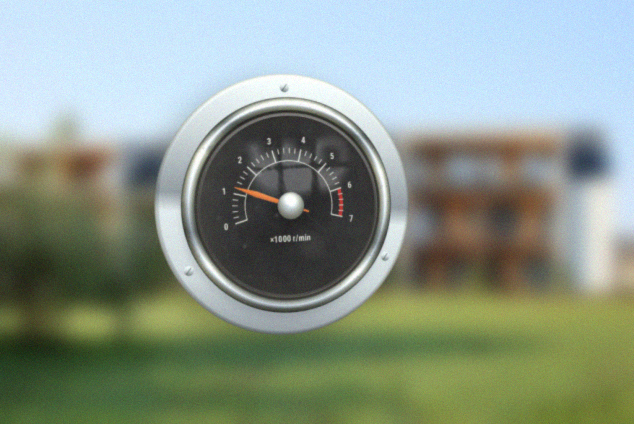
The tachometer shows 1200rpm
